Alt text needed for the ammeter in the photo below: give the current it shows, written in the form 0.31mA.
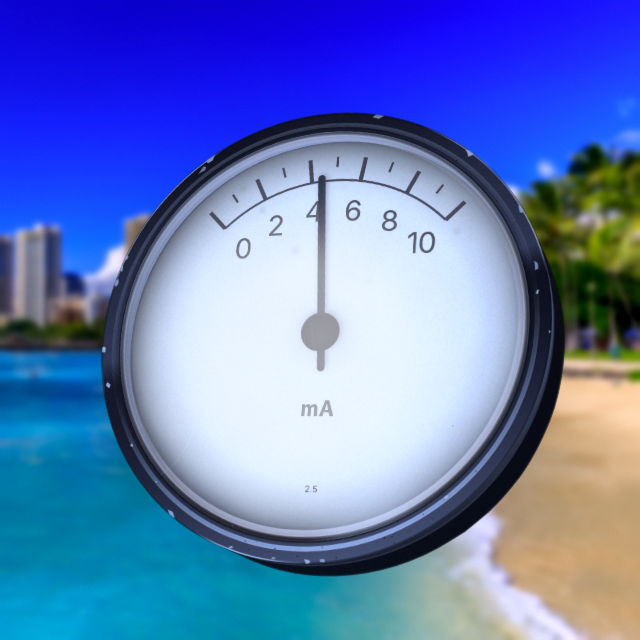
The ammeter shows 4.5mA
